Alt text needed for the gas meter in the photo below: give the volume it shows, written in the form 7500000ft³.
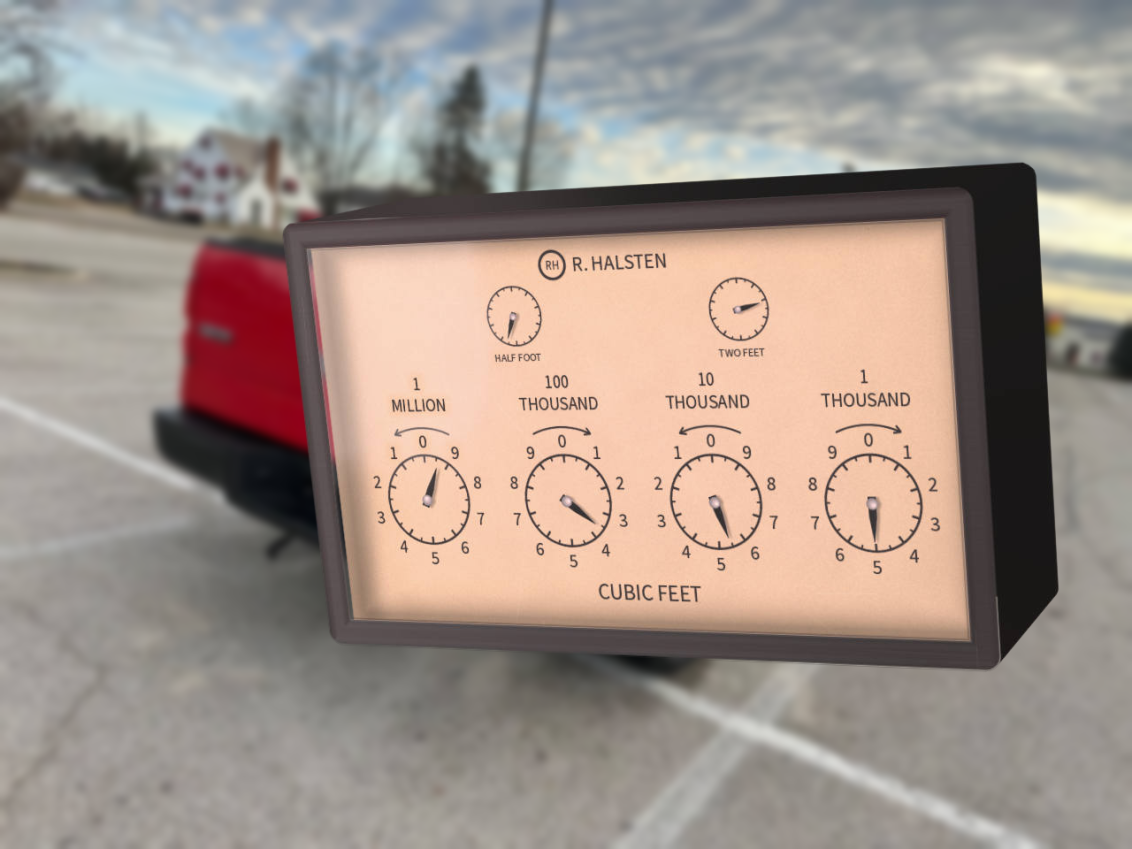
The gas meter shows 935500ft³
